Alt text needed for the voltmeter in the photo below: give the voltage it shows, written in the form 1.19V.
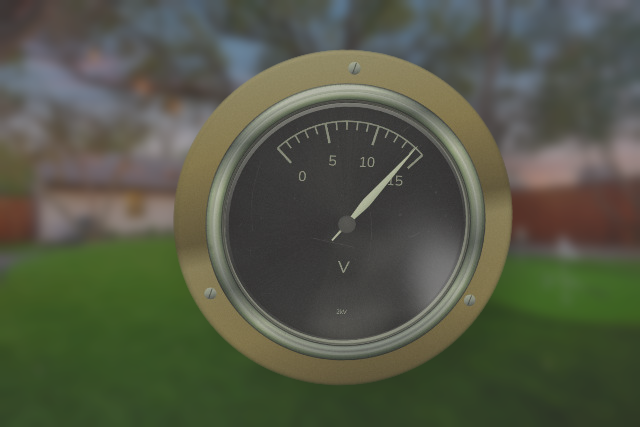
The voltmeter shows 14V
